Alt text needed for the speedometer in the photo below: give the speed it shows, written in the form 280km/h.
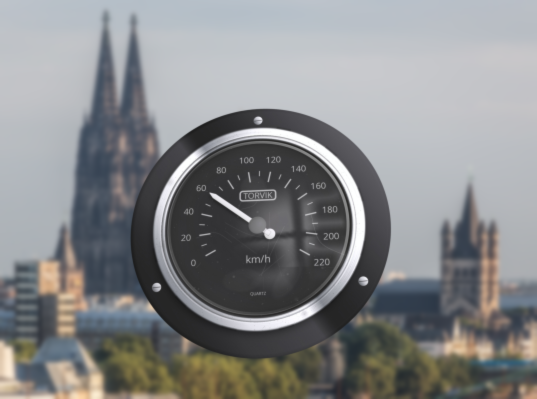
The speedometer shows 60km/h
